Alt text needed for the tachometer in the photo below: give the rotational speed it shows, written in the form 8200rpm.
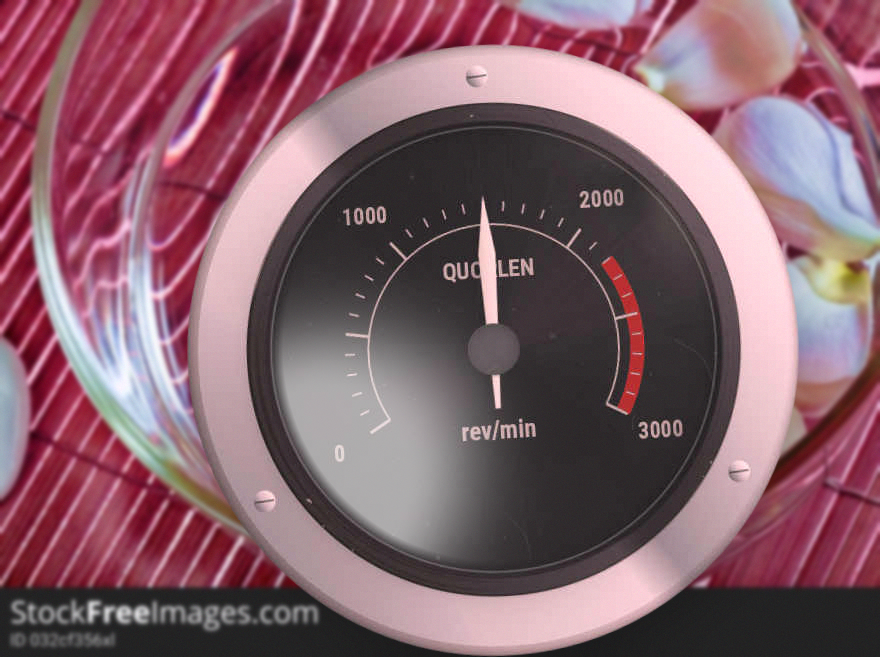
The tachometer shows 1500rpm
